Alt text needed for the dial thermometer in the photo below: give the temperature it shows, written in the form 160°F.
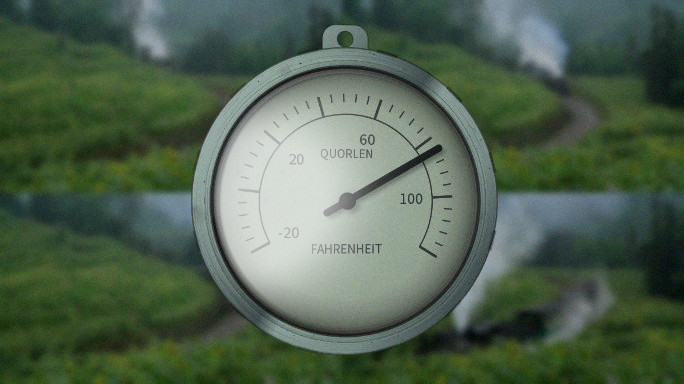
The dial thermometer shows 84°F
